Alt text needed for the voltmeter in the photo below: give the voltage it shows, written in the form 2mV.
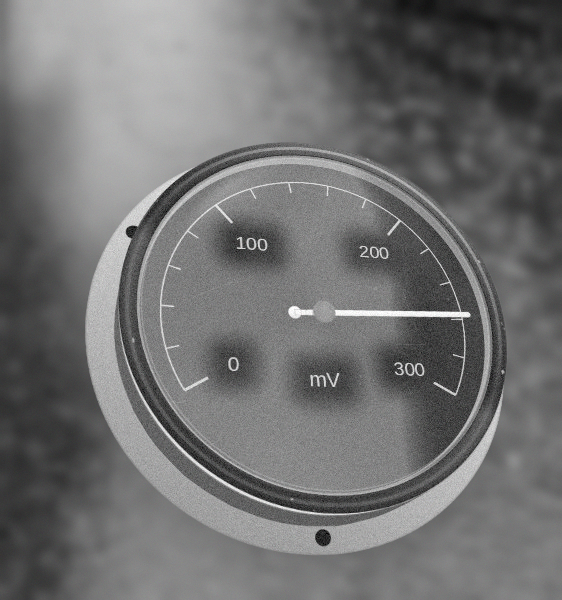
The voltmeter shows 260mV
